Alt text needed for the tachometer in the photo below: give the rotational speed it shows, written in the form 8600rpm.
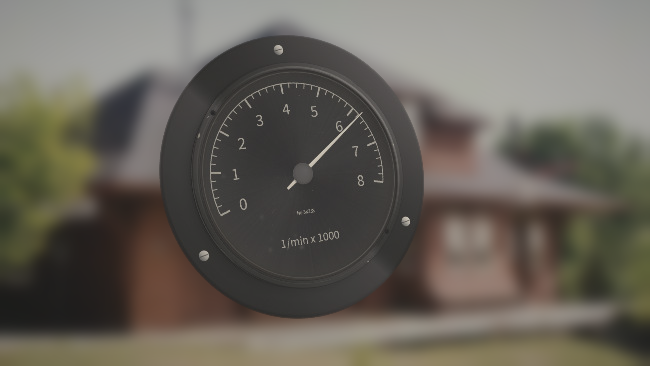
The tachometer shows 6200rpm
